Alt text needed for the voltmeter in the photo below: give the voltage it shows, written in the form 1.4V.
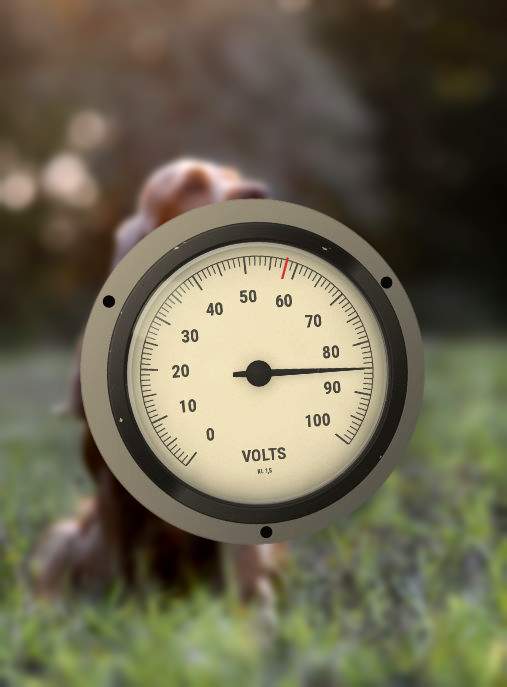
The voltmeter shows 85V
